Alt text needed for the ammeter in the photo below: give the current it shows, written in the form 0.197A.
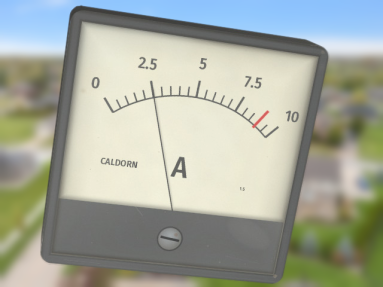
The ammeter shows 2.5A
